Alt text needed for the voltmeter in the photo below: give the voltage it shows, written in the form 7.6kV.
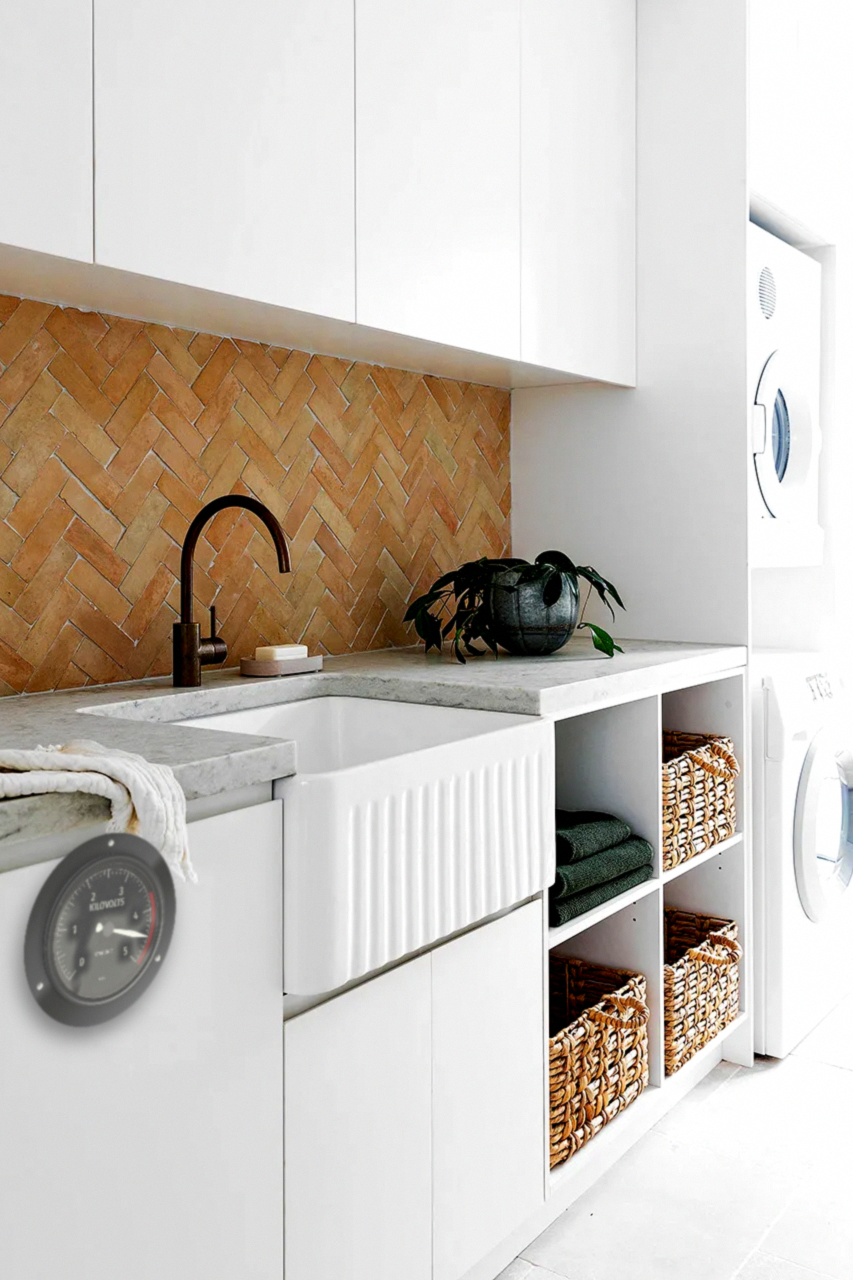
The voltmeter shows 4.5kV
